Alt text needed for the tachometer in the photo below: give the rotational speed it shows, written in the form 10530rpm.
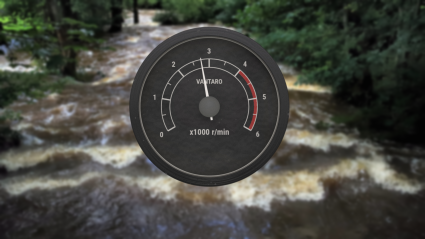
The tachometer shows 2750rpm
